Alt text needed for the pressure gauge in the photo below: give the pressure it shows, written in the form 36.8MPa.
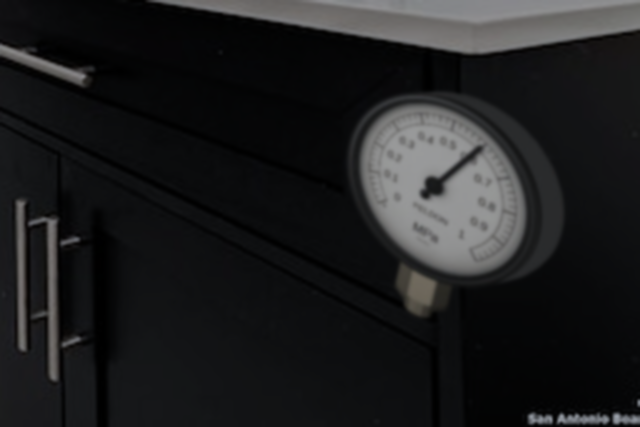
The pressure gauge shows 0.6MPa
